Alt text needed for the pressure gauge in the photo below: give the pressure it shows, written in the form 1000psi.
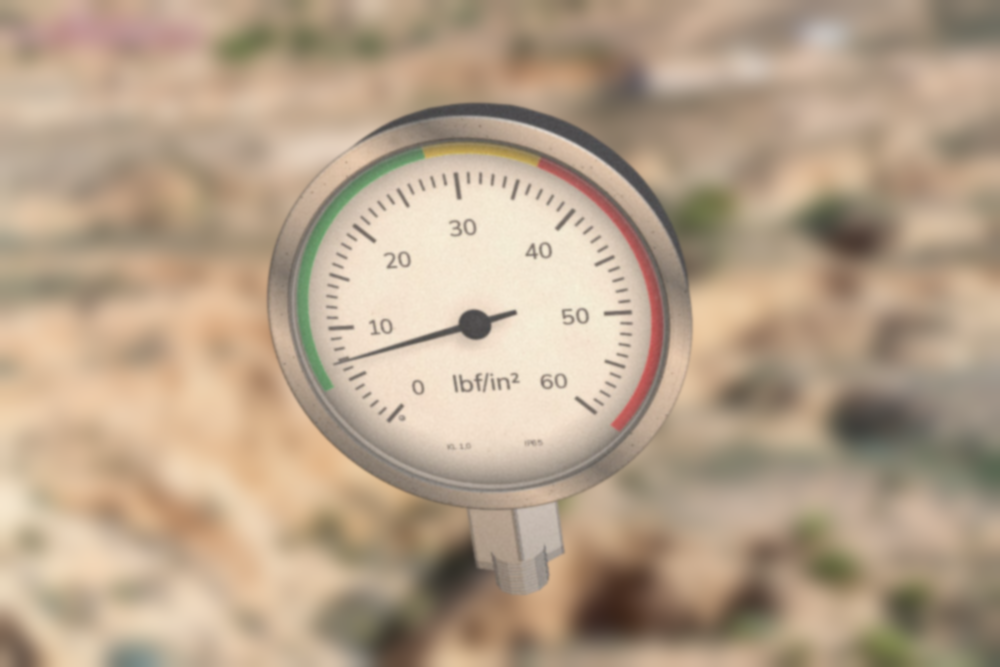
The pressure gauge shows 7psi
